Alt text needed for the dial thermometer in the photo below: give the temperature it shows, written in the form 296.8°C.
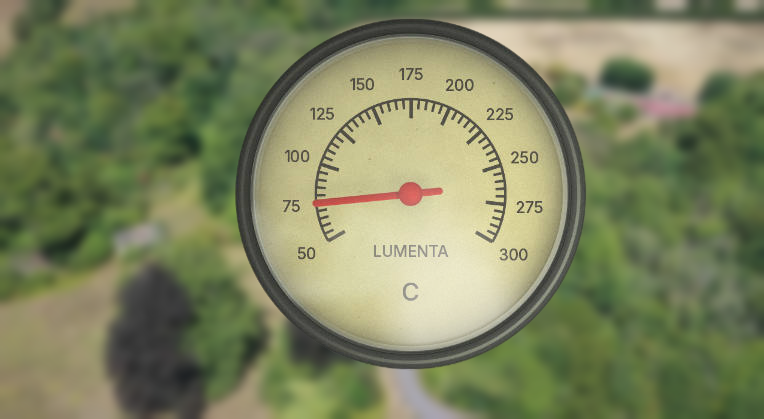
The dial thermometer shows 75°C
